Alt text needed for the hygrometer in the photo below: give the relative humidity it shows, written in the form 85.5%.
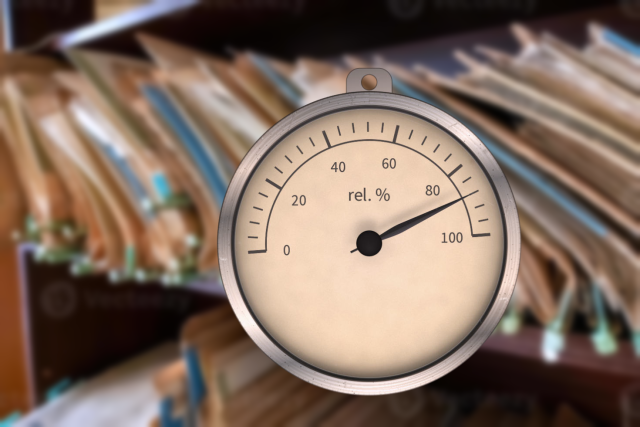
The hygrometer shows 88%
